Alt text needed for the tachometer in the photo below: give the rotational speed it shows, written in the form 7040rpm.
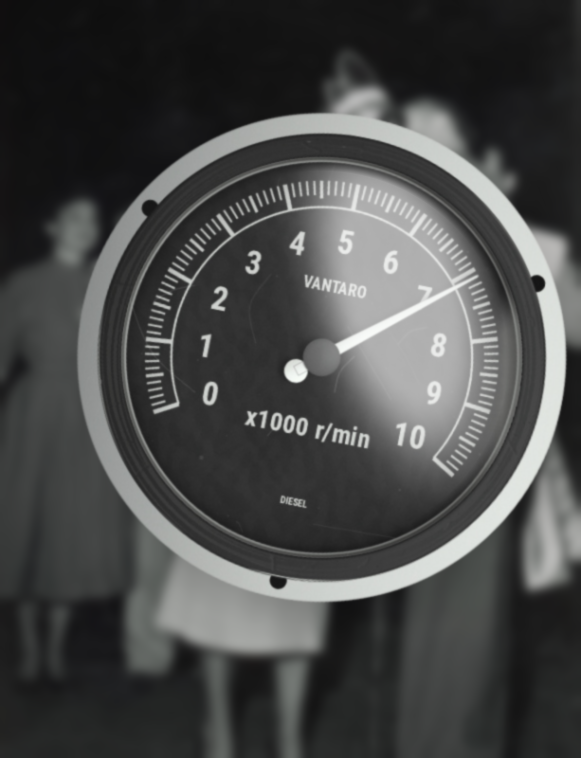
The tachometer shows 7100rpm
